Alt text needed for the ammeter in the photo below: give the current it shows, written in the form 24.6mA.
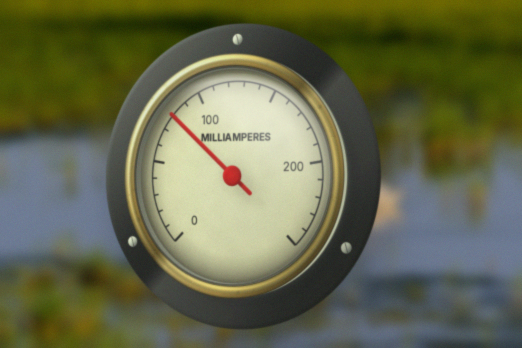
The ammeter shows 80mA
